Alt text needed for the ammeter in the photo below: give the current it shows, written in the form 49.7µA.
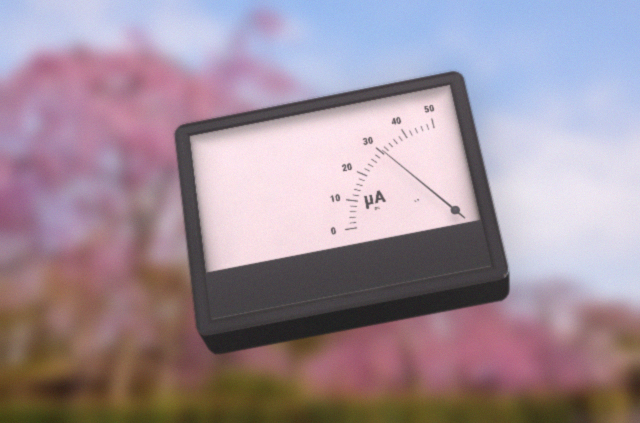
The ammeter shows 30µA
